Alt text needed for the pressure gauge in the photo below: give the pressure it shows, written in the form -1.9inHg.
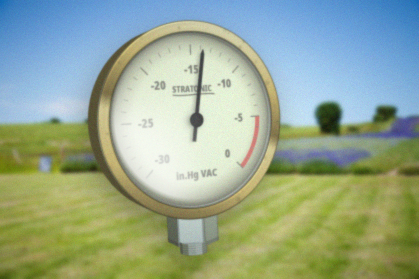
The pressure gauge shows -14inHg
